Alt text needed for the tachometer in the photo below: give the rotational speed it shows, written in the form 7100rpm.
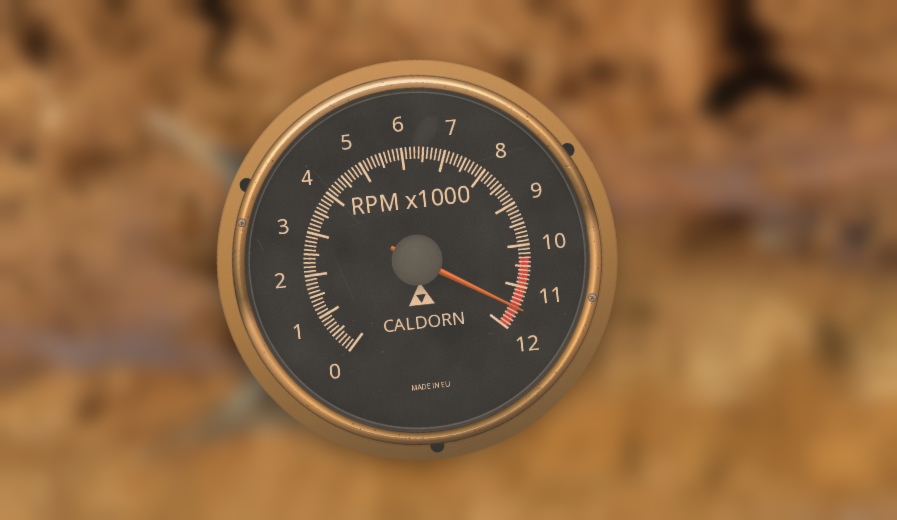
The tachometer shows 11500rpm
